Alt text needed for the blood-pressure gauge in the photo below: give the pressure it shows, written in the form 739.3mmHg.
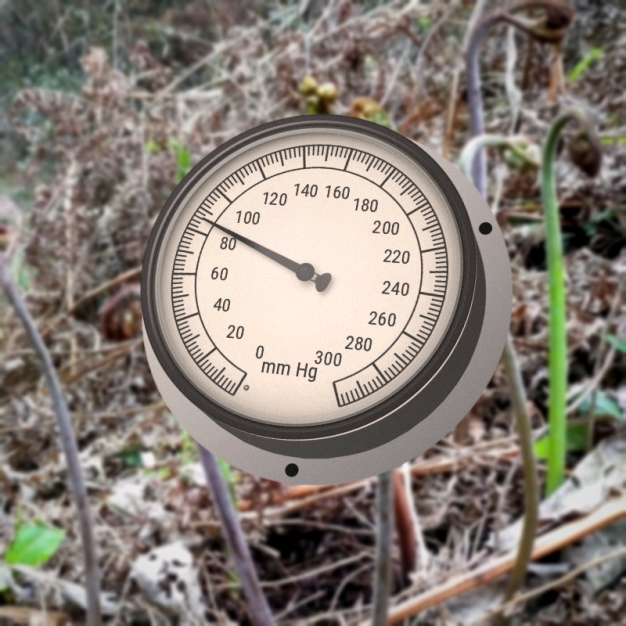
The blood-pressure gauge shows 86mmHg
